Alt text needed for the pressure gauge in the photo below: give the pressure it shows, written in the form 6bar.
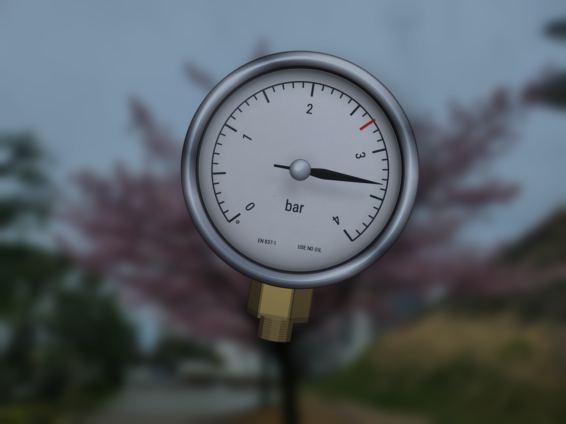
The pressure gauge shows 3.35bar
